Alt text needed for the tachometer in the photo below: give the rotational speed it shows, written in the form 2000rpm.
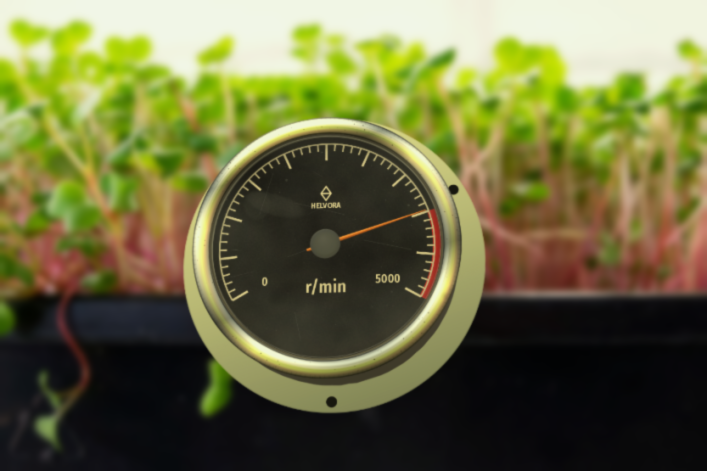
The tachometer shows 4000rpm
